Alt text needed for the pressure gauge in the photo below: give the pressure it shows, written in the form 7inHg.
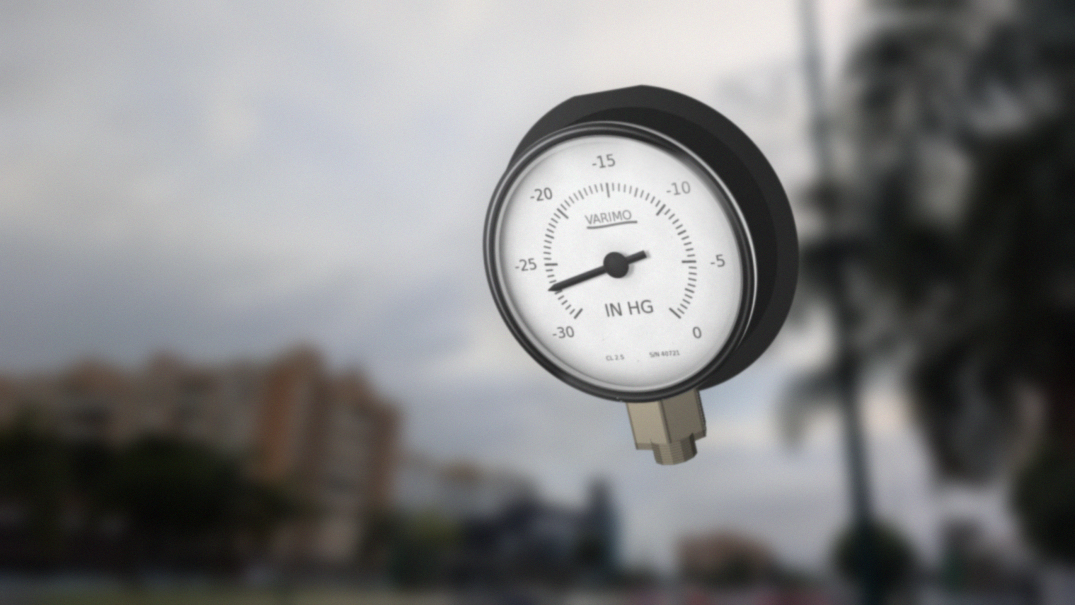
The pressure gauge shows -27inHg
